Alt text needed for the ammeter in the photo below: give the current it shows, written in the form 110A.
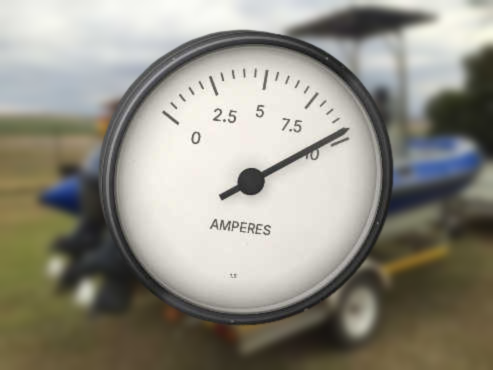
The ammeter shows 9.5A
